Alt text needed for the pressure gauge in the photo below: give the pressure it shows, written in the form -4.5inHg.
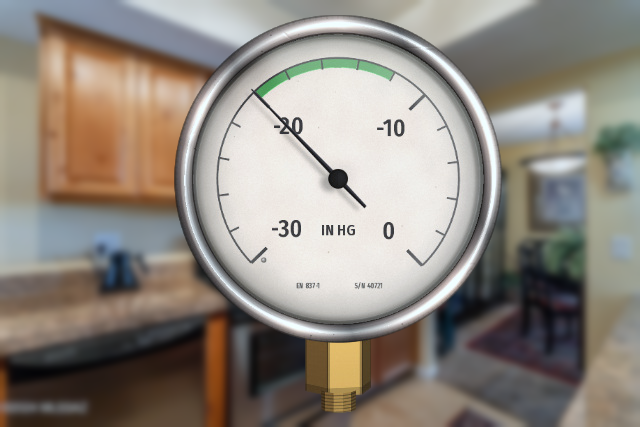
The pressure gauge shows -20inHg
